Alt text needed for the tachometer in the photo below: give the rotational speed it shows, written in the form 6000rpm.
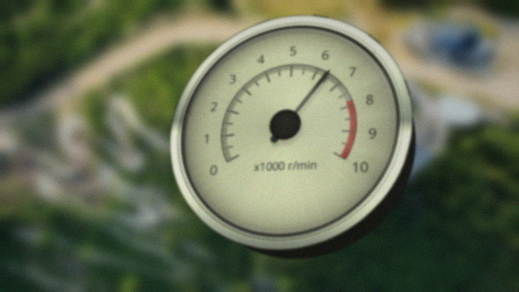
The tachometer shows 6500rpm
